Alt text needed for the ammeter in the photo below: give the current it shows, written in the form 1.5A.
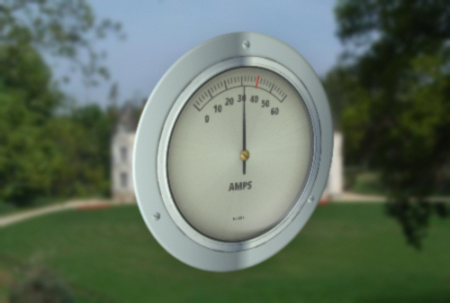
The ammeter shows 30A
